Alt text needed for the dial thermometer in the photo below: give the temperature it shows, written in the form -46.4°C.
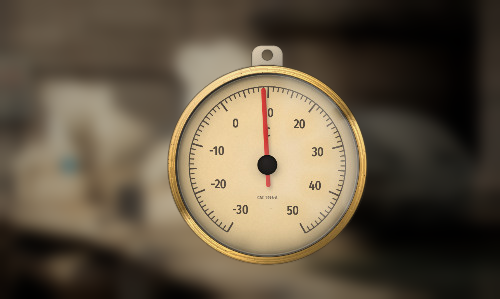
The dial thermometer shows 9°C
